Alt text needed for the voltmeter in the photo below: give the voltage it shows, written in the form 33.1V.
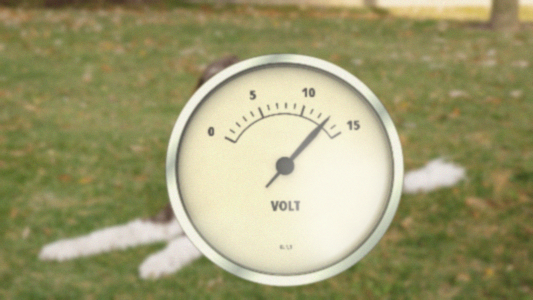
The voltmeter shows 13V
